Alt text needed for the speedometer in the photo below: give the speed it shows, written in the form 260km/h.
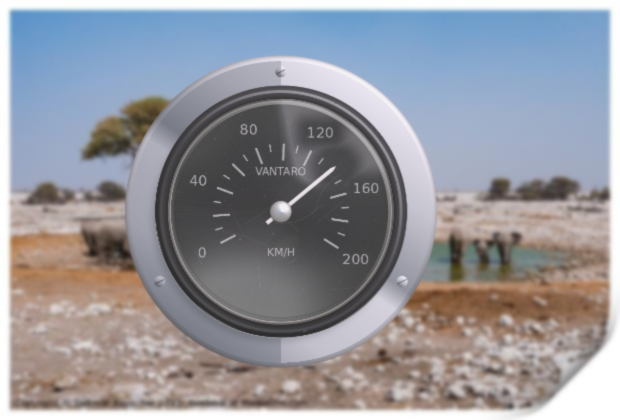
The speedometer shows 140km/h
